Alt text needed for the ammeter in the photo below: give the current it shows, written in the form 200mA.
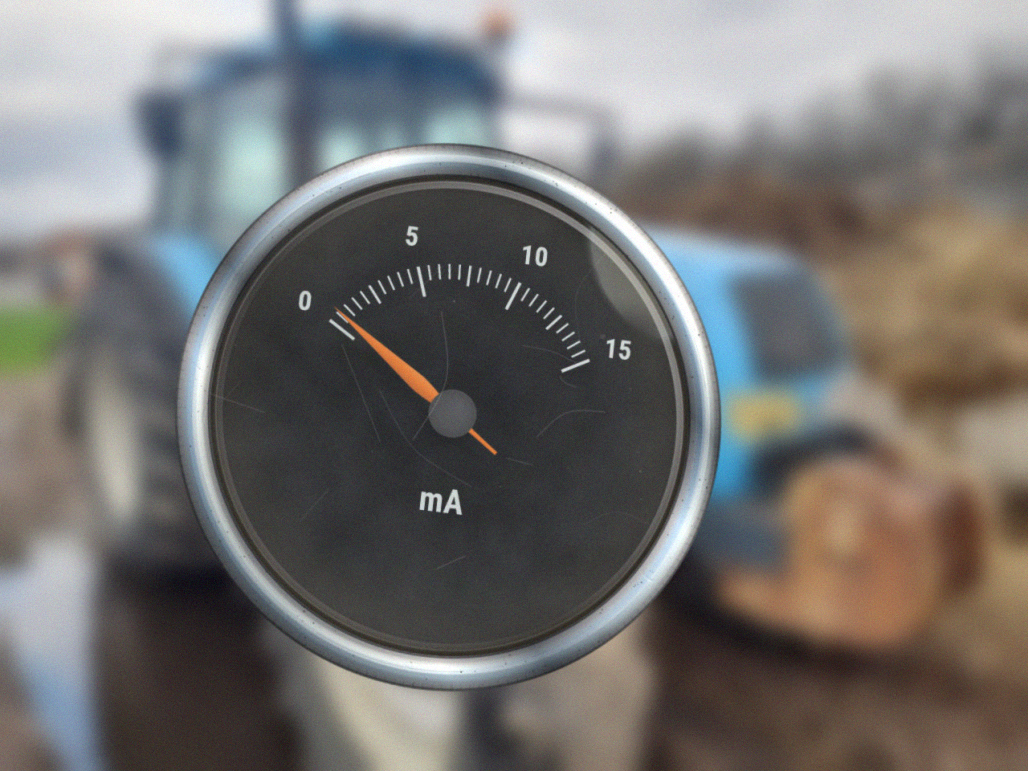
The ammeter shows 0.5mA
